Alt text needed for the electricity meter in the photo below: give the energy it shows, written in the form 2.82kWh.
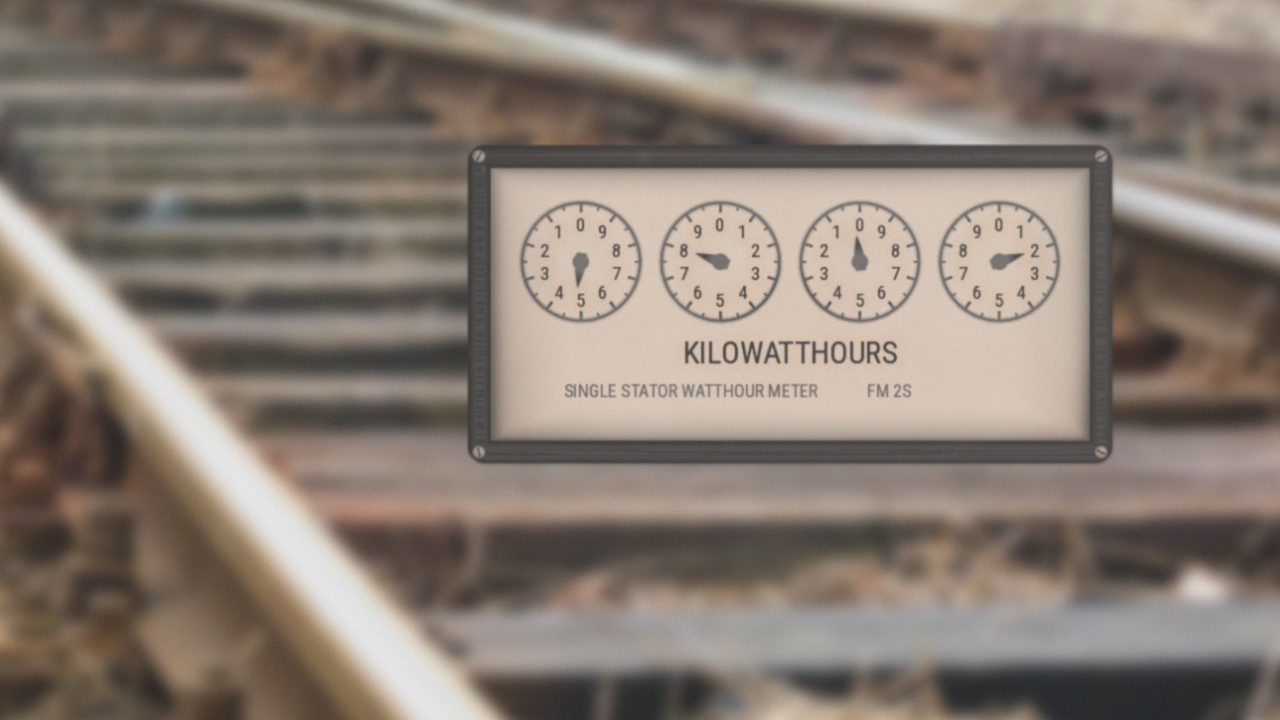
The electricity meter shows 4802kWh
